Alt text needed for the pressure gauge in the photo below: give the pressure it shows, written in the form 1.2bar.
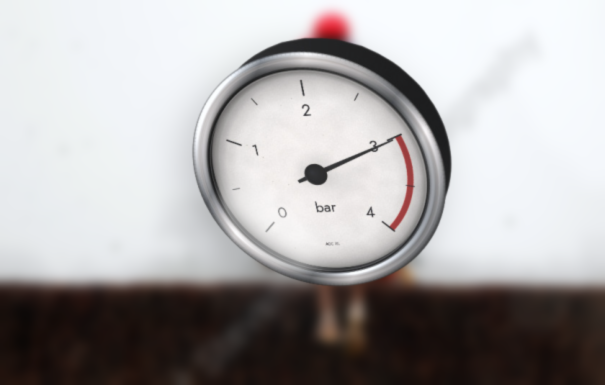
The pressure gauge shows 3bar
